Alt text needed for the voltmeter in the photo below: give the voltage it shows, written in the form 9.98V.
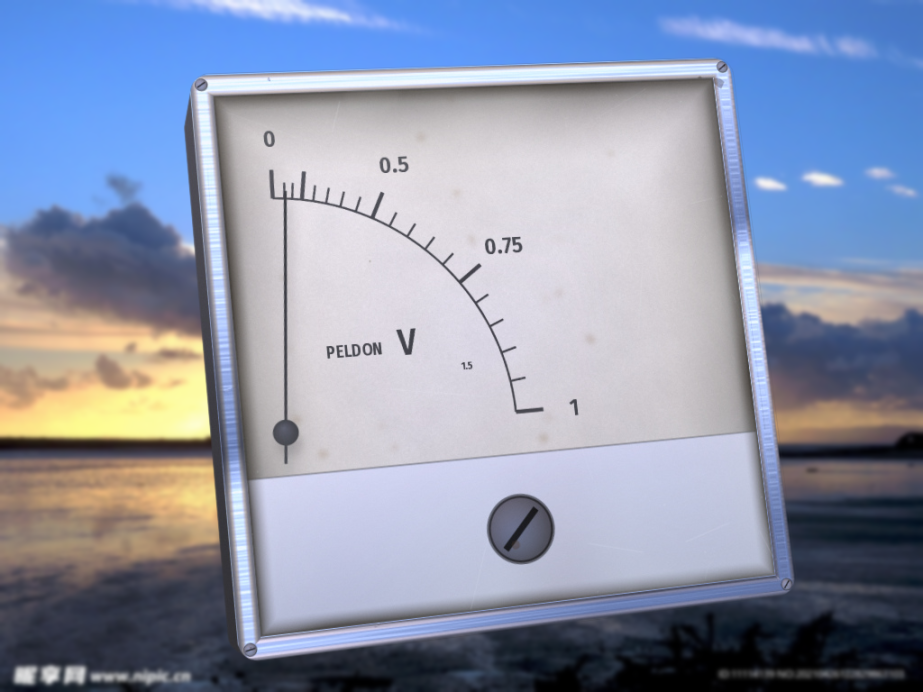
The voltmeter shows 0.15V
